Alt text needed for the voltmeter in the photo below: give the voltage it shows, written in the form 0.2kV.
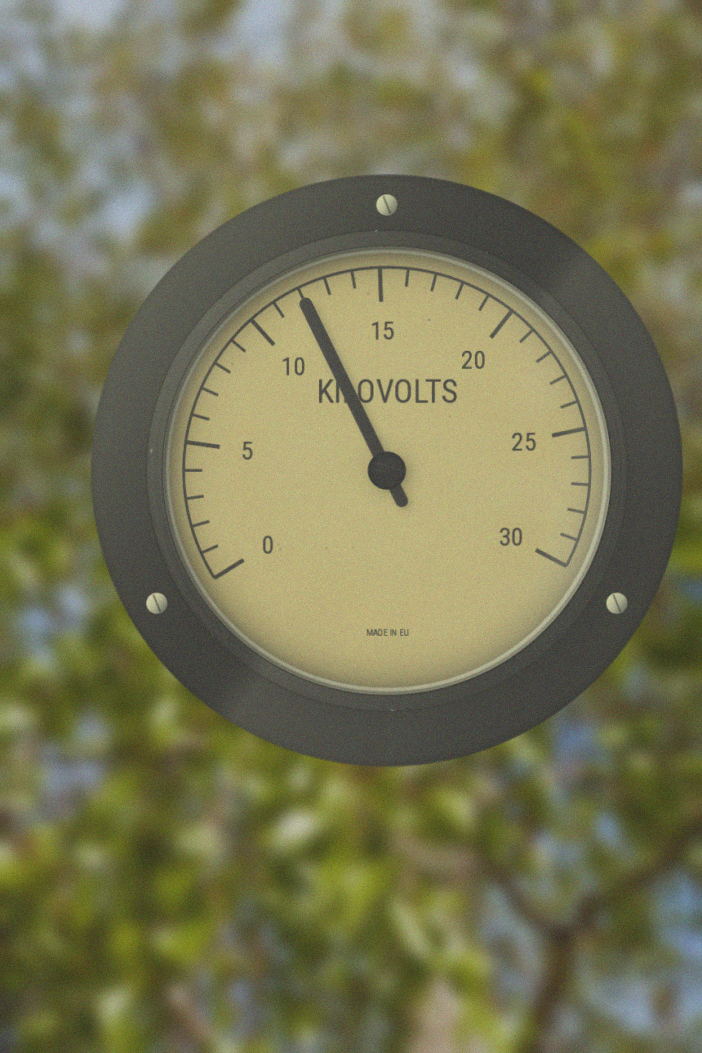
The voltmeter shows 12kV
